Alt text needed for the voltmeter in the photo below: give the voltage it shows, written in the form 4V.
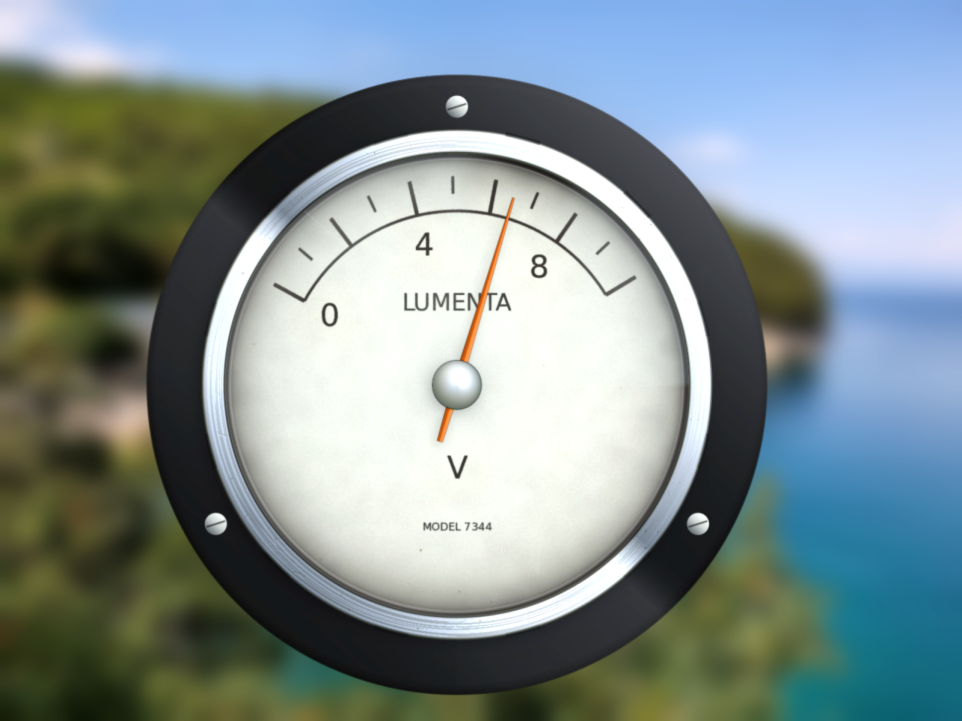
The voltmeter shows 6.5V
